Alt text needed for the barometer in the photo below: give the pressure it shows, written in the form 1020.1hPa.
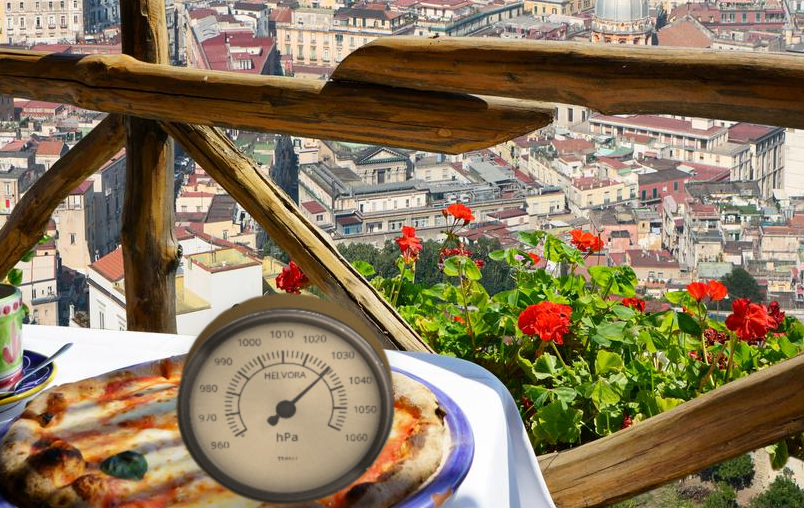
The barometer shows 1030hPa
